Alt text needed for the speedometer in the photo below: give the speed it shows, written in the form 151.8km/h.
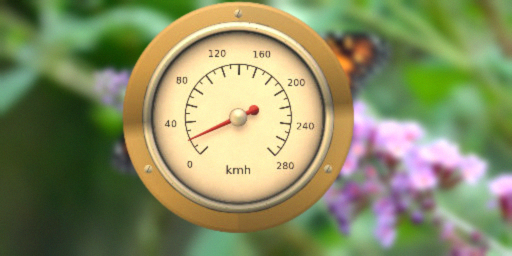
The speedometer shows 20km/h
